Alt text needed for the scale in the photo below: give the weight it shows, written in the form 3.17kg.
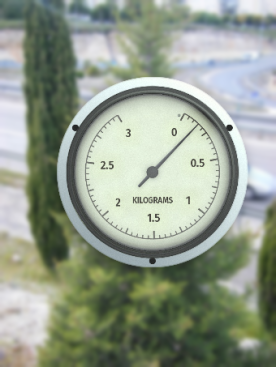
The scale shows 0.15kg
